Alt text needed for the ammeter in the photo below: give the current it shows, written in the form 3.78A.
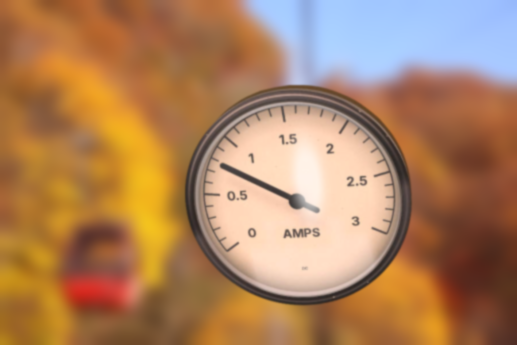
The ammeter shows 0.8A
